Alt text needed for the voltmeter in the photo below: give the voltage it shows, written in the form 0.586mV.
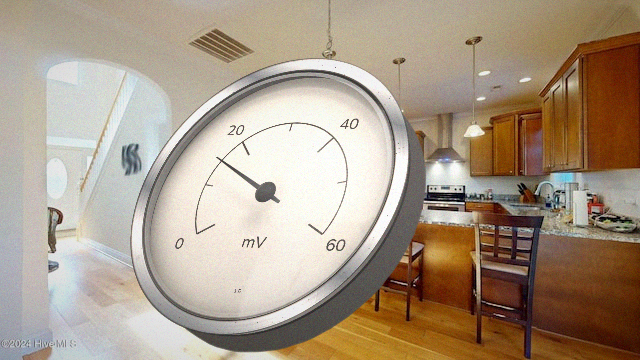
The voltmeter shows 15mV
